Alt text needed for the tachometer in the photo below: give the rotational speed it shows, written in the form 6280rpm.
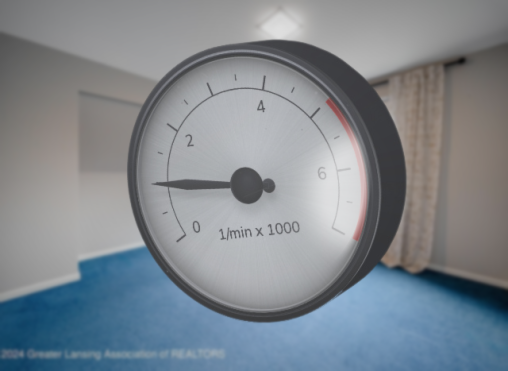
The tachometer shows 1000rpm
